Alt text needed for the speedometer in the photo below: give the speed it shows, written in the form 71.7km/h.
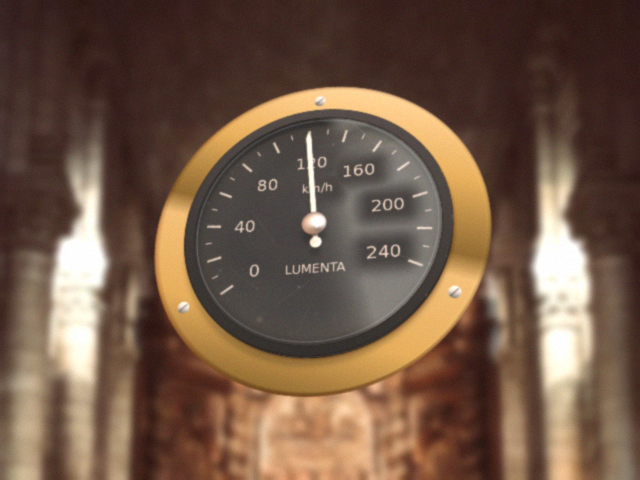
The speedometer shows 120km/h
